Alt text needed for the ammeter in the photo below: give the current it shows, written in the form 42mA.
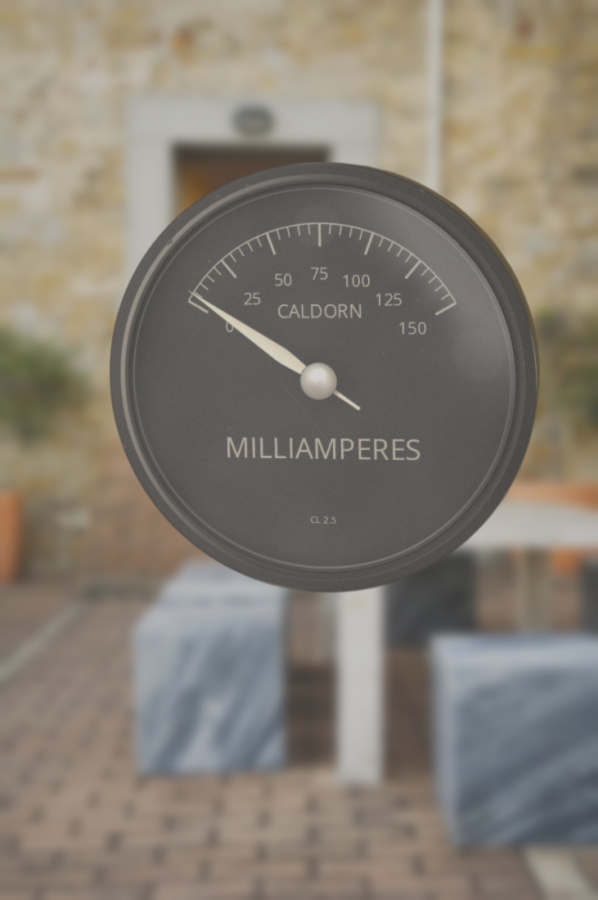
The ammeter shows 5mA
